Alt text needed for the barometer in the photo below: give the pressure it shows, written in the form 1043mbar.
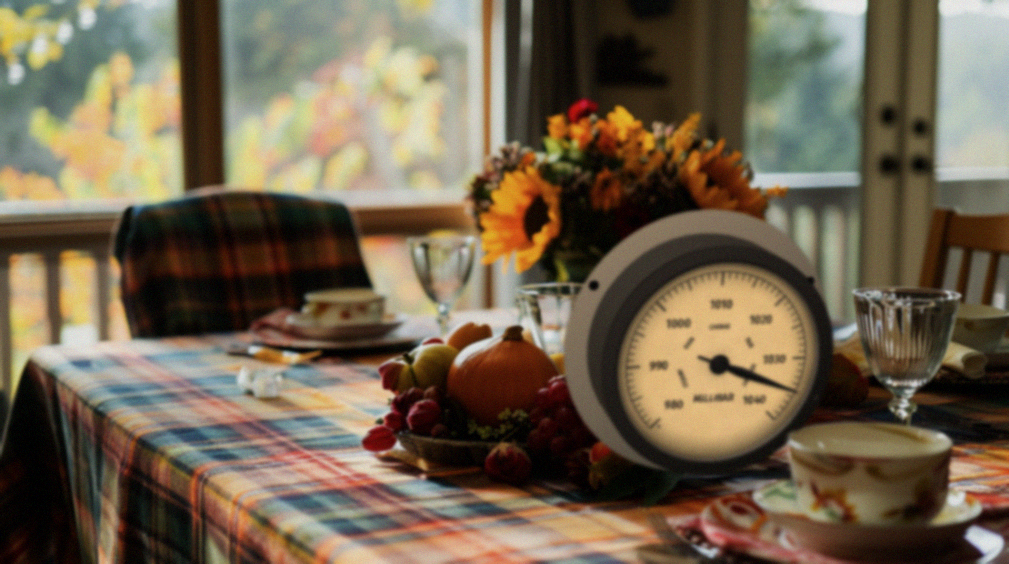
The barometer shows 1035mbar
